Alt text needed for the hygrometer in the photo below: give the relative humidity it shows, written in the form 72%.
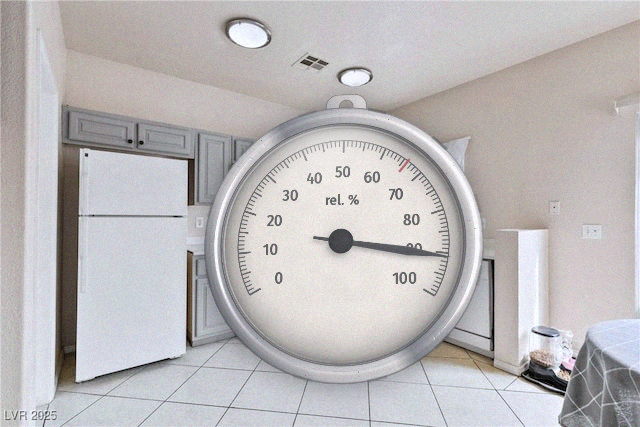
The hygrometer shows 91%
